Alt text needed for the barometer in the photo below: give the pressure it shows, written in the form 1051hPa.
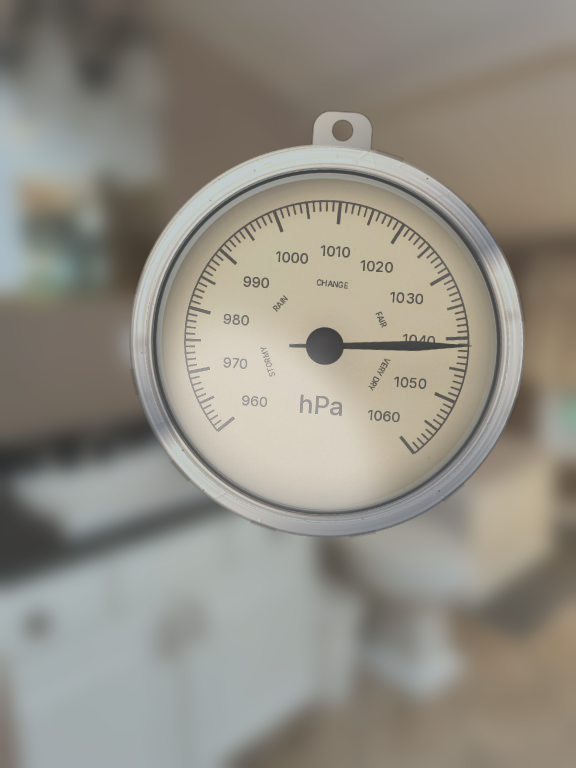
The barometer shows 1041hPa
